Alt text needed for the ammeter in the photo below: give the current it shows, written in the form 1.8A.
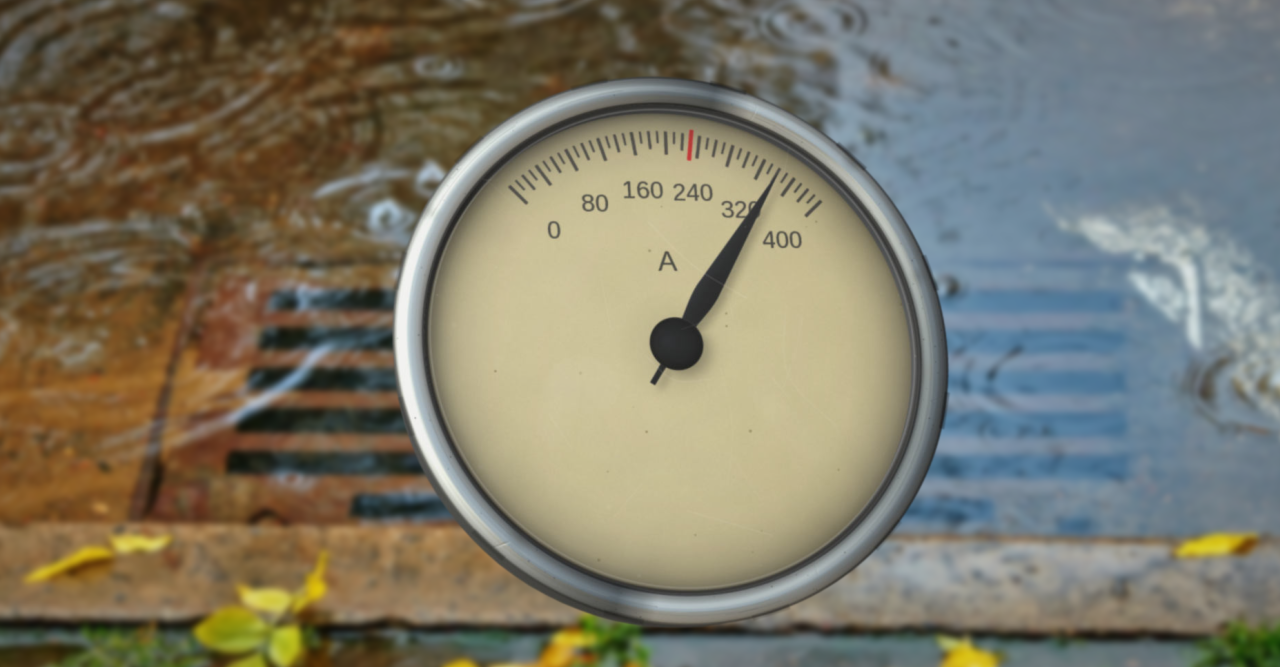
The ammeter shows 340A
